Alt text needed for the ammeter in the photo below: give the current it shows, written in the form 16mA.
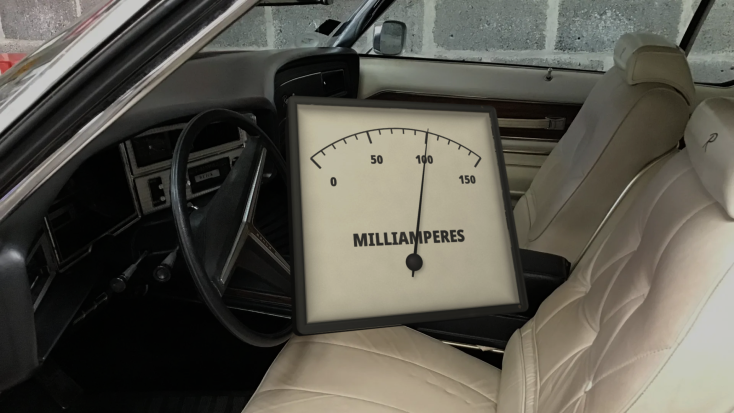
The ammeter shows 100mA
